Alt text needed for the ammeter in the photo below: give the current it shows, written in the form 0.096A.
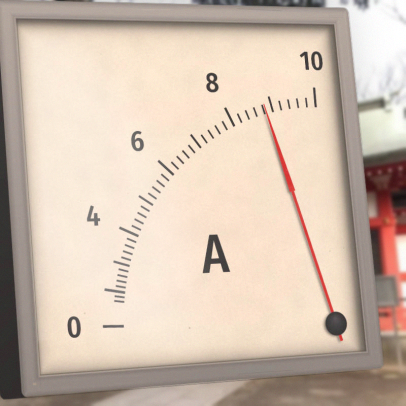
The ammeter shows 8.8A
